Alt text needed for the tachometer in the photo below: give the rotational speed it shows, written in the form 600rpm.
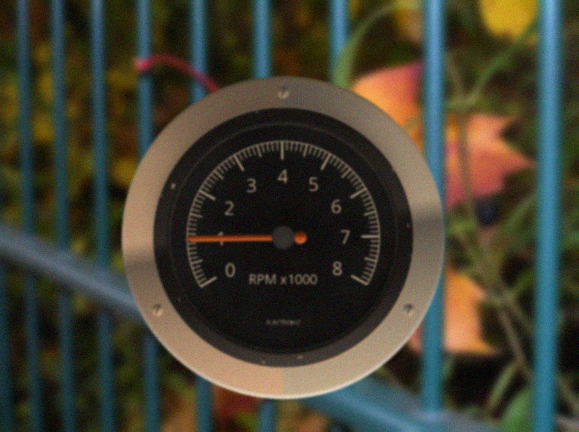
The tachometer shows 1000rpm
